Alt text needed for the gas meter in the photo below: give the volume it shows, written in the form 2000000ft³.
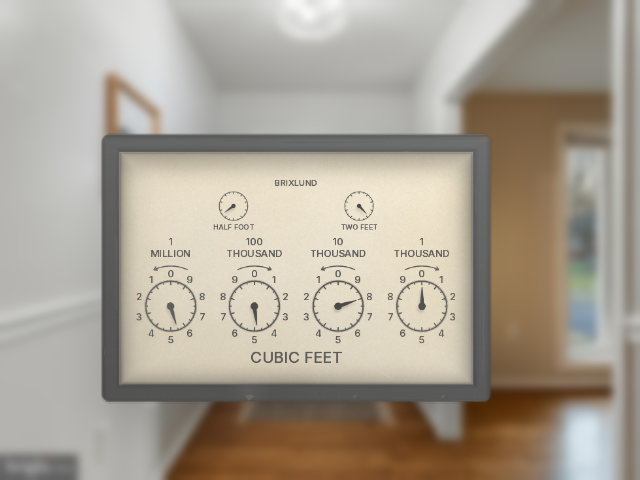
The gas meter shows 548000ft³
